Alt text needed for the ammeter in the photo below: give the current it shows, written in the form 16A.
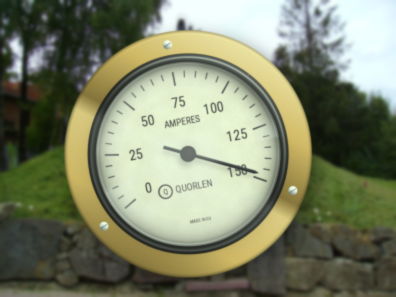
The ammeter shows 147.5A
